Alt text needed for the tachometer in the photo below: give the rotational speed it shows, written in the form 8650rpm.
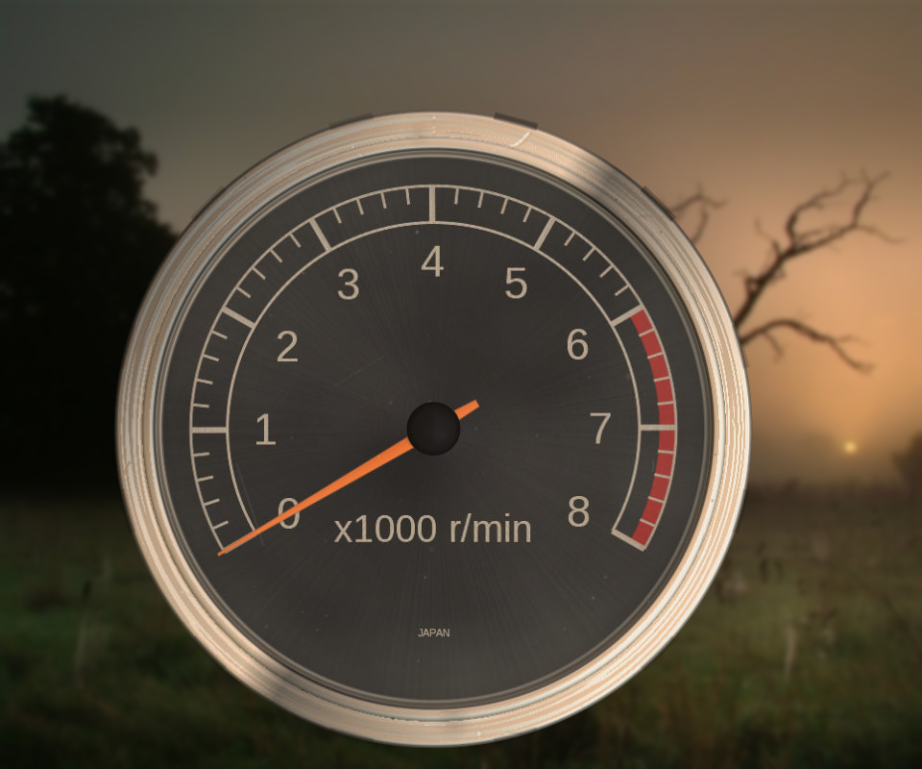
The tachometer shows 0rpm
